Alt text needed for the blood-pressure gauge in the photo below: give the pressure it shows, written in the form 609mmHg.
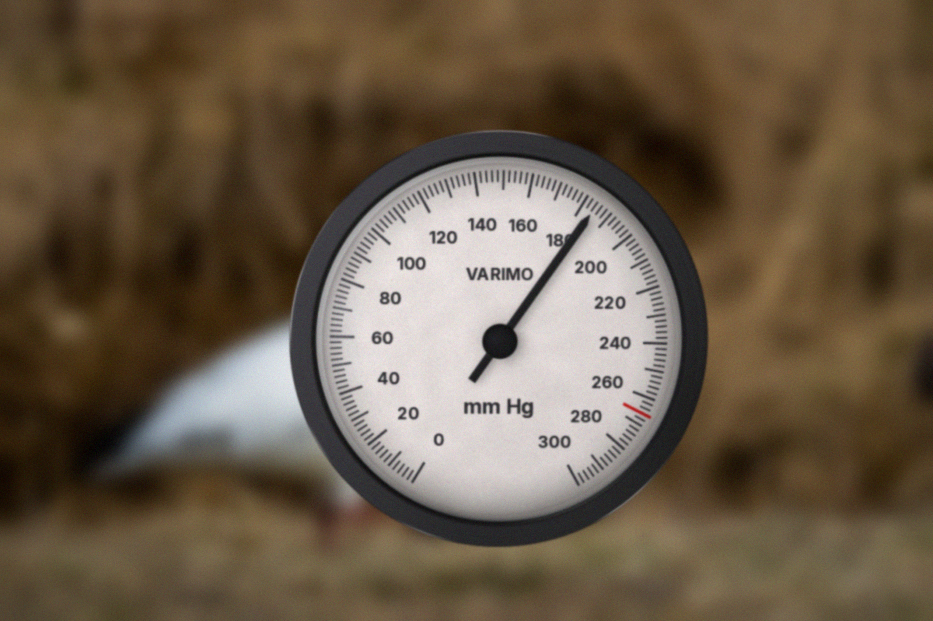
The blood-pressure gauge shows 184mmHg
